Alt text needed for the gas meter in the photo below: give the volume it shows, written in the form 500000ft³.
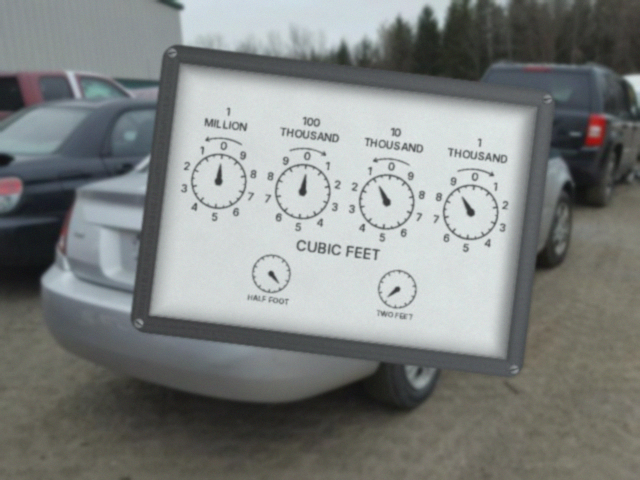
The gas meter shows 900ft³
